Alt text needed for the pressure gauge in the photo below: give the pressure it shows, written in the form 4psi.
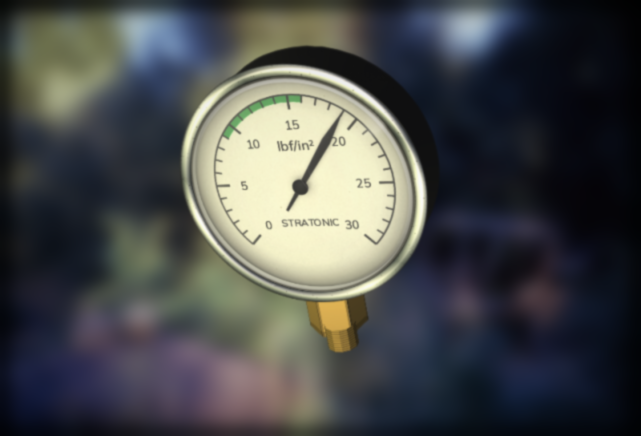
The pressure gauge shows 19psi
